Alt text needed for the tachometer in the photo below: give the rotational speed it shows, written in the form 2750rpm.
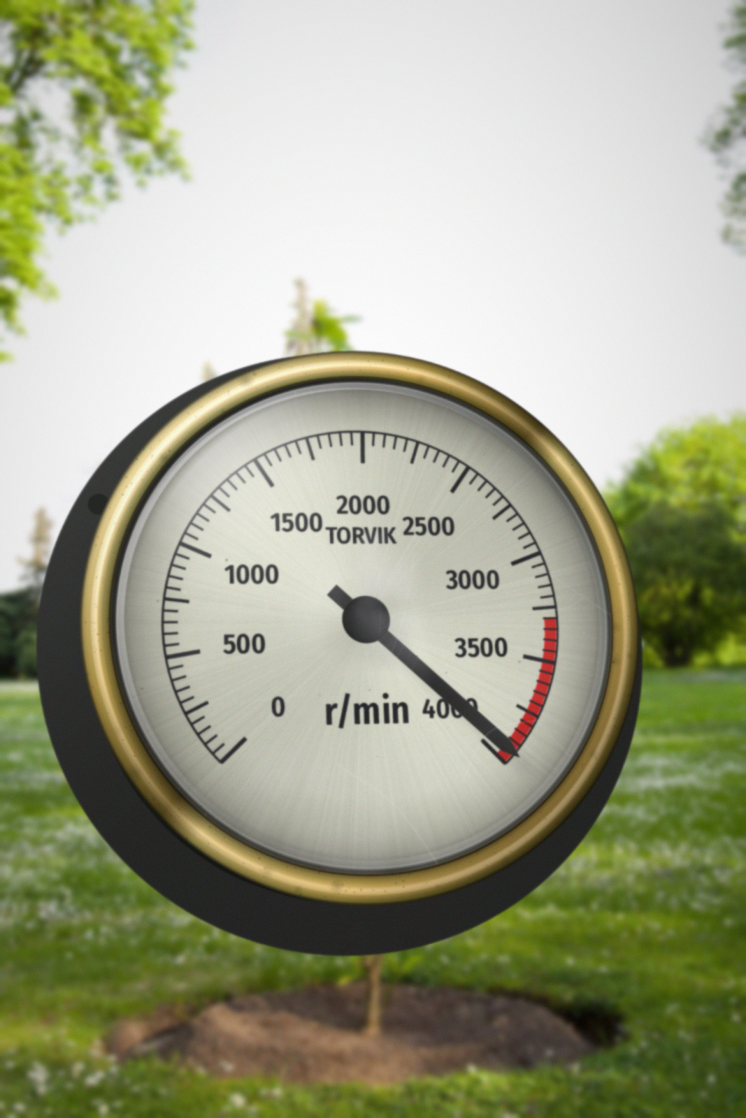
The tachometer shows 3950rpm
